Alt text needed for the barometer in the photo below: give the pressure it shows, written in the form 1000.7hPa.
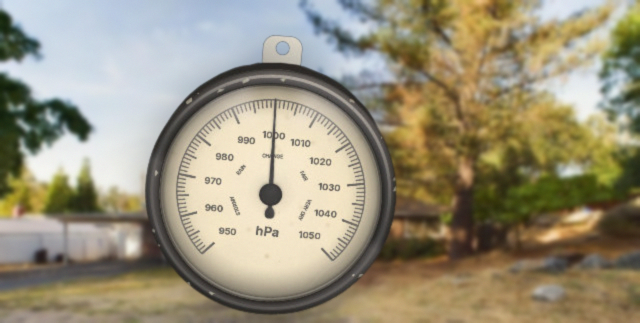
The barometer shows 1000hPa
